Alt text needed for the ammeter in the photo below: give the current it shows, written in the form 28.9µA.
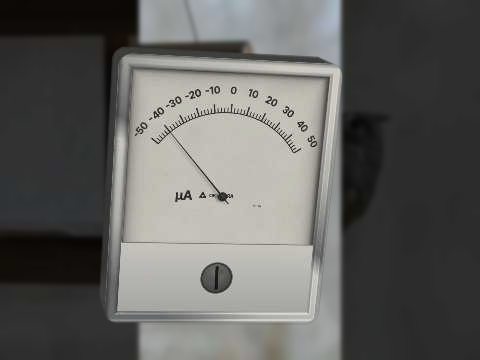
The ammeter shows -40µA
